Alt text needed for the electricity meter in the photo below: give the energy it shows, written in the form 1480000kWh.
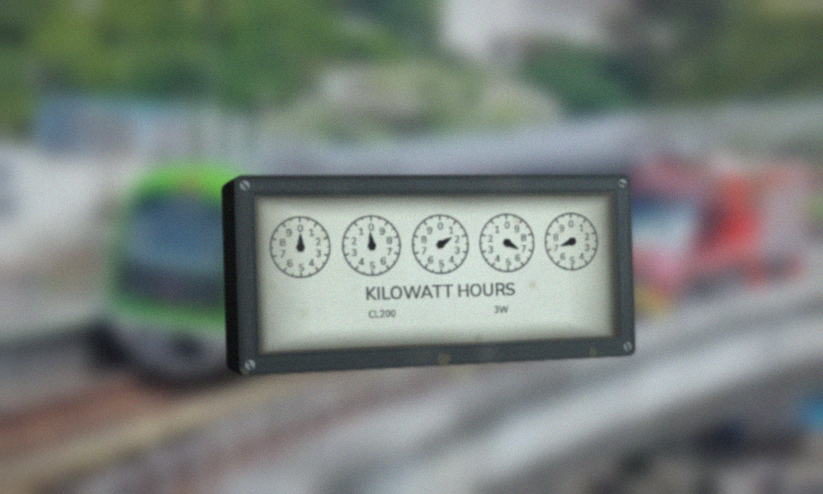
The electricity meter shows 167kWh
